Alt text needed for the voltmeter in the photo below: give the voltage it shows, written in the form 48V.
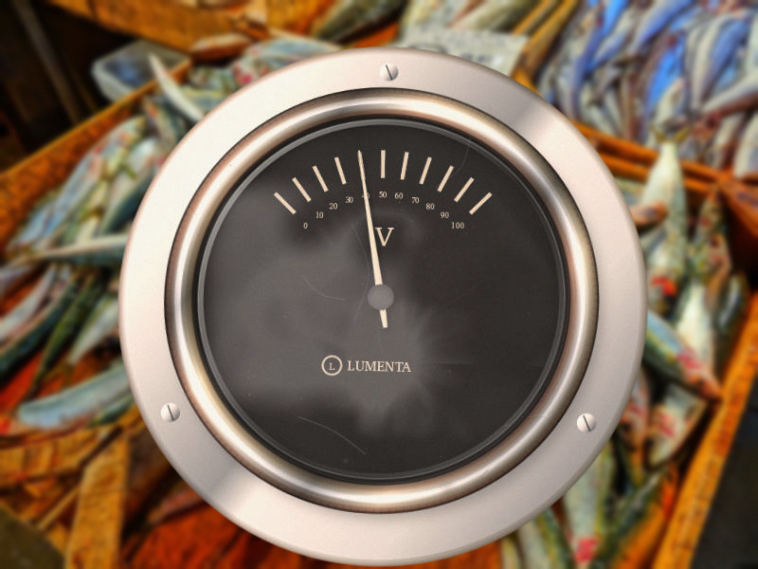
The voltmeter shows 40V
